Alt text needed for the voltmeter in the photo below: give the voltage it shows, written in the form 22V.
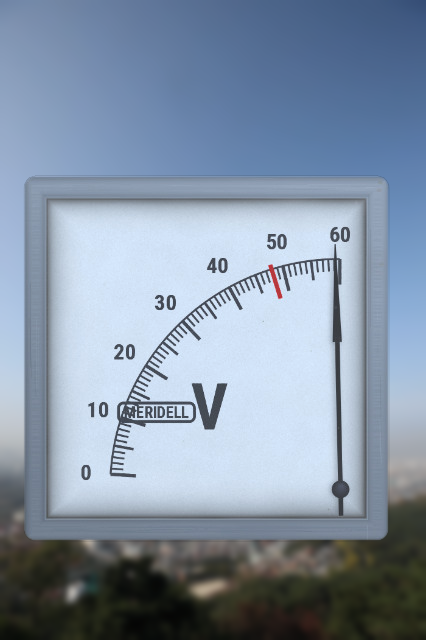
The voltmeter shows 59V
